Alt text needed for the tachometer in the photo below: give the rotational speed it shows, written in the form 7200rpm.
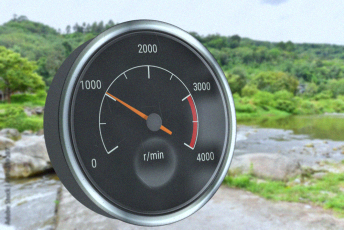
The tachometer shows 1000rpm
